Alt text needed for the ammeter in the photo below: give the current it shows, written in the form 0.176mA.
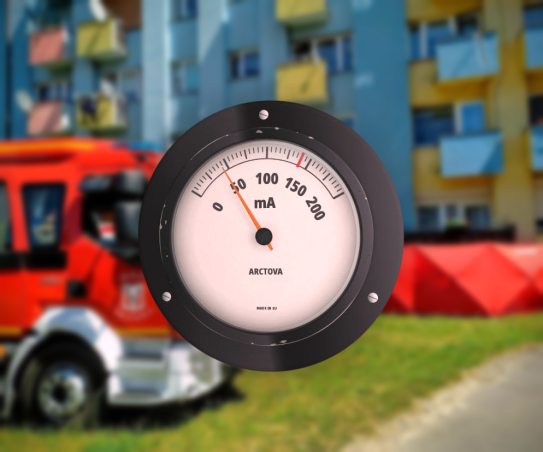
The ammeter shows 45mA
